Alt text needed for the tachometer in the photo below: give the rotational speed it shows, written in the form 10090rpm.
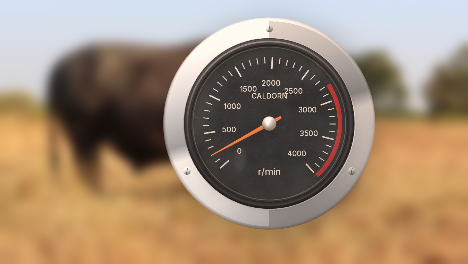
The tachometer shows 200rpm
